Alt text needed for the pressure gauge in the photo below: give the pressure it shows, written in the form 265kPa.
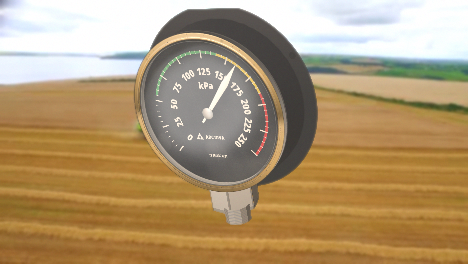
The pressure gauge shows 160kPa
